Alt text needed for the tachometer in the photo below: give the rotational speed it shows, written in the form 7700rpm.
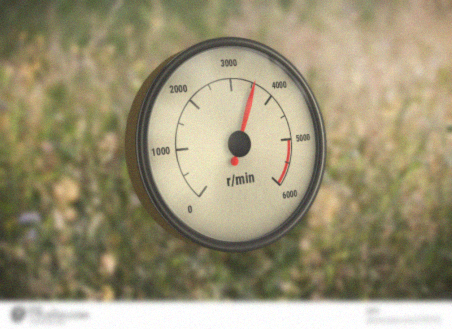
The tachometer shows 3500rpm
